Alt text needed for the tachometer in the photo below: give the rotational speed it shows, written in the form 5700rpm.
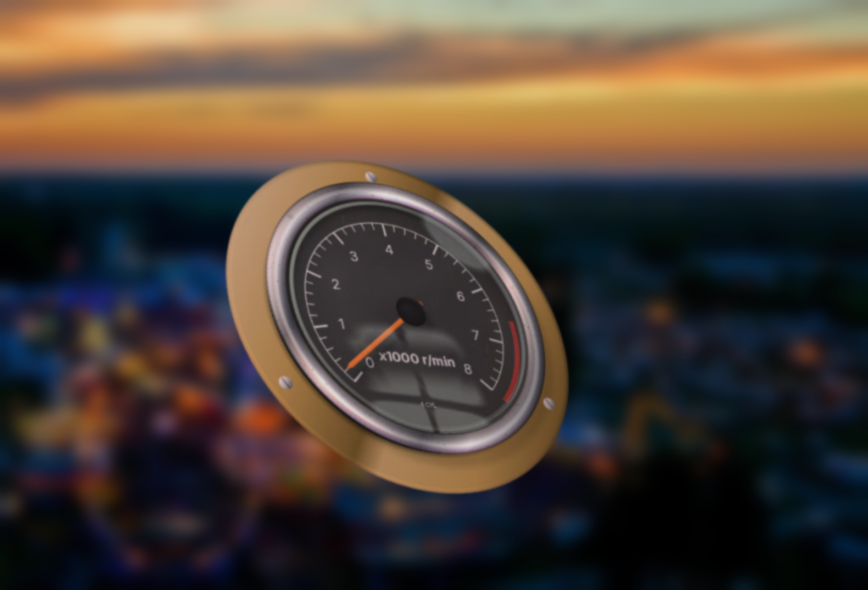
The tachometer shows 200rpm
